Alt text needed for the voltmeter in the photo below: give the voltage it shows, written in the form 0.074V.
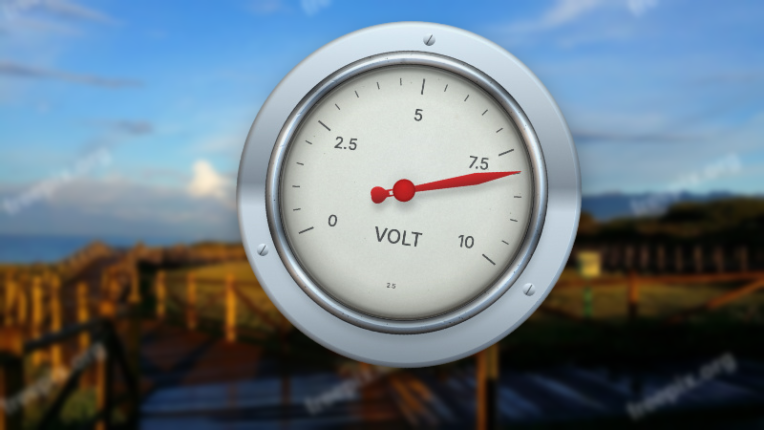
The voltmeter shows 8V
